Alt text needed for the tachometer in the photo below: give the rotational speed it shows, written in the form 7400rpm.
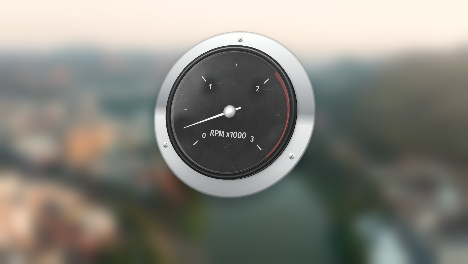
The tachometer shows 250rpm
